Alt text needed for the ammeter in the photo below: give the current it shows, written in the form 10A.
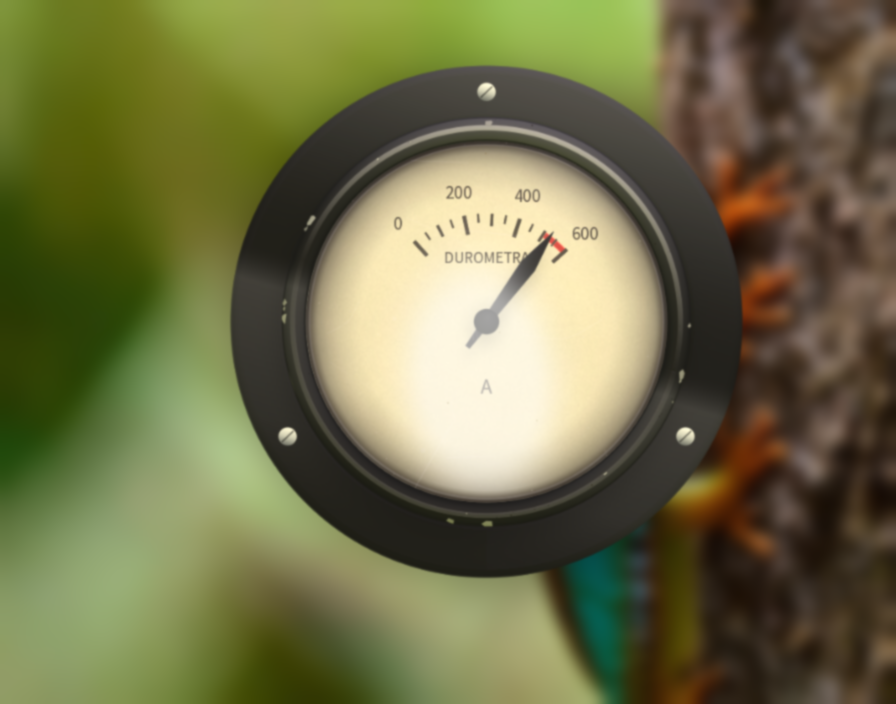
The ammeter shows 525A
